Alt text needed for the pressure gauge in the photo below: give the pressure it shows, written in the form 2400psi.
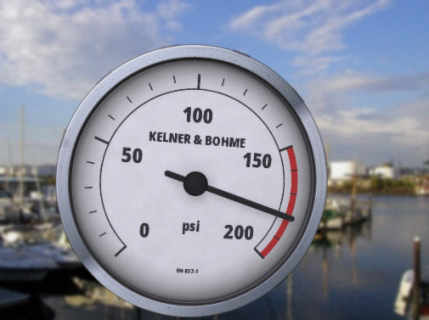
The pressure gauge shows 180psi
